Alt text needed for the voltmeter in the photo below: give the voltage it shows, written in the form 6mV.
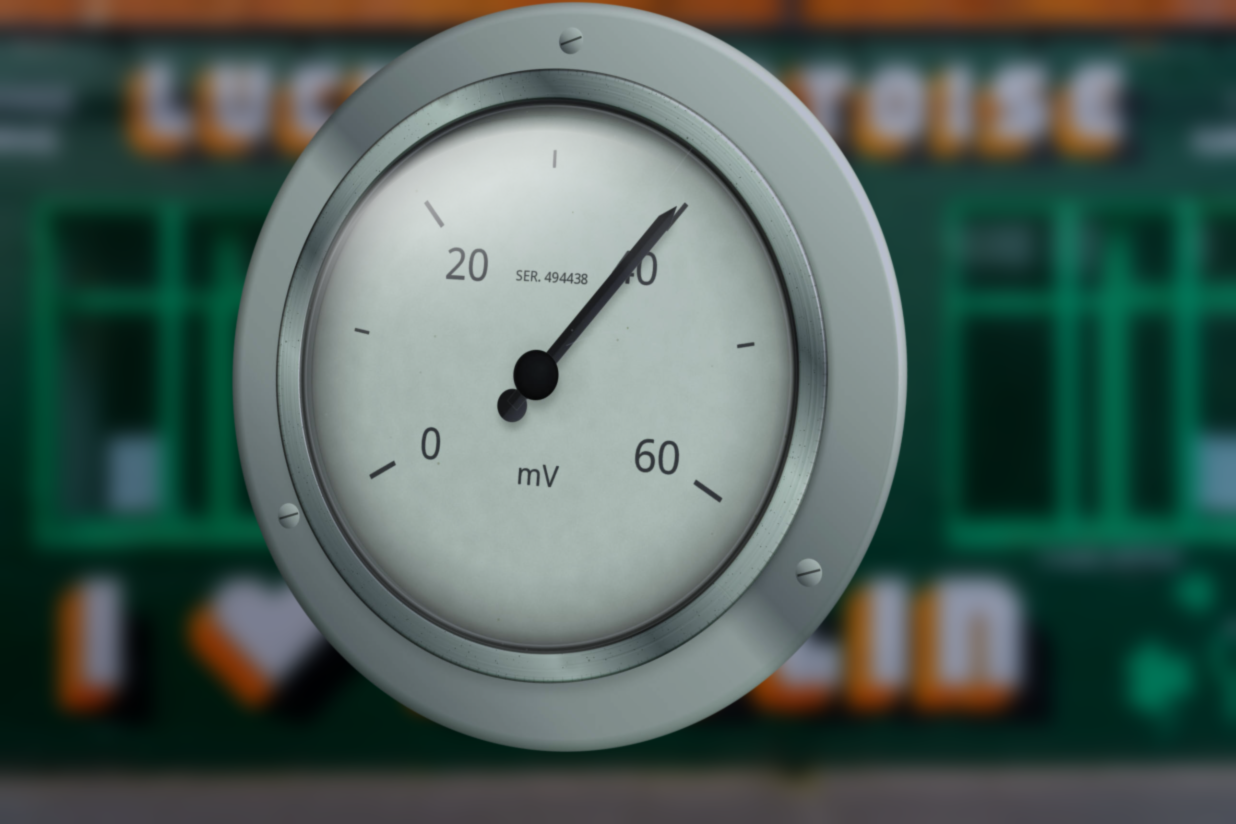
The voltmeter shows 40mV
